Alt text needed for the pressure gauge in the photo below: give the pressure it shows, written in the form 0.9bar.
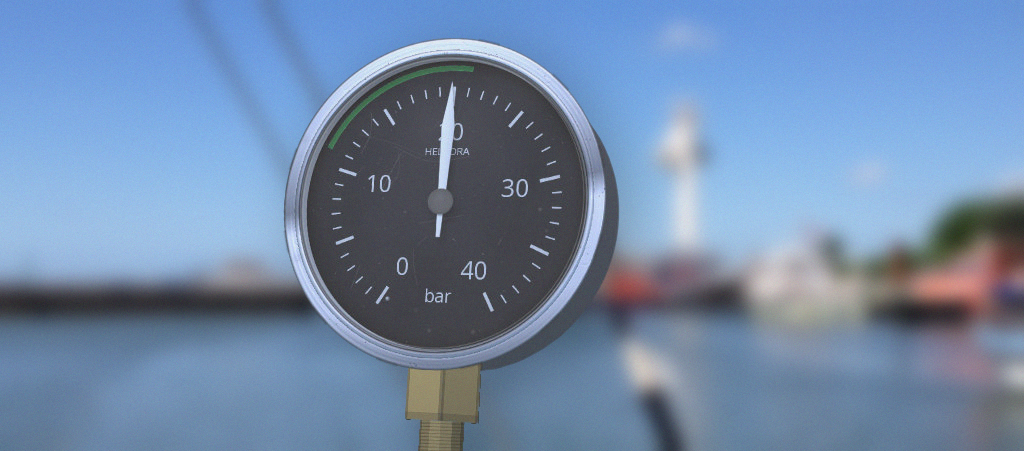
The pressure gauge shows 20bar
